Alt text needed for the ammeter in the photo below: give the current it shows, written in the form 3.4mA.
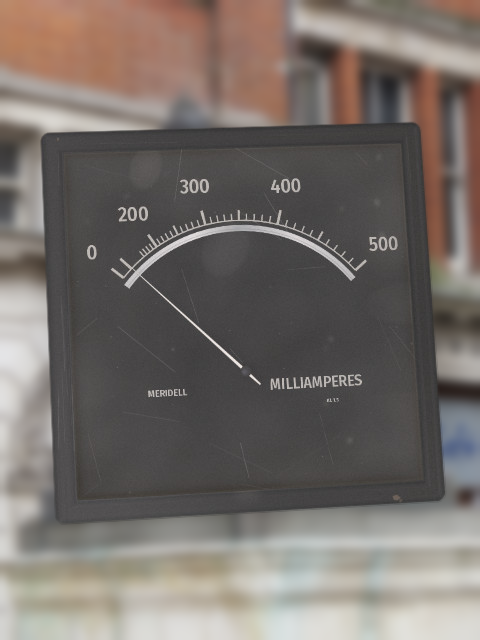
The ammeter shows 100mA
